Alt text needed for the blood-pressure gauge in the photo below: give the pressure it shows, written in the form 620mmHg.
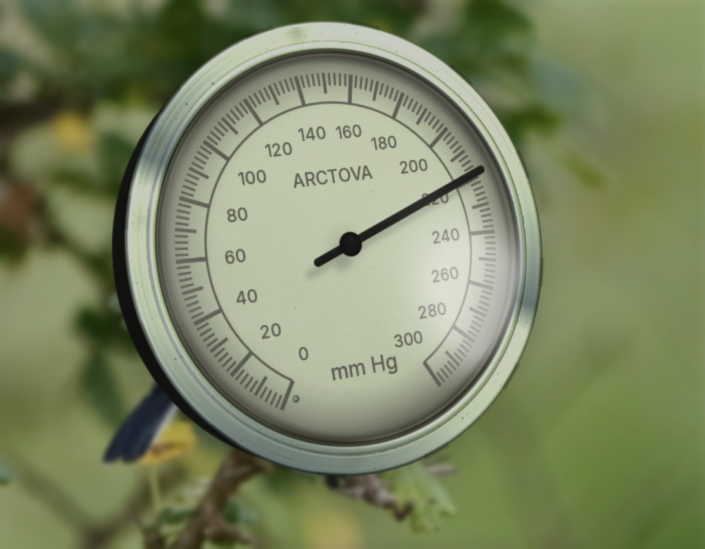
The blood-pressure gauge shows 218mmHg
